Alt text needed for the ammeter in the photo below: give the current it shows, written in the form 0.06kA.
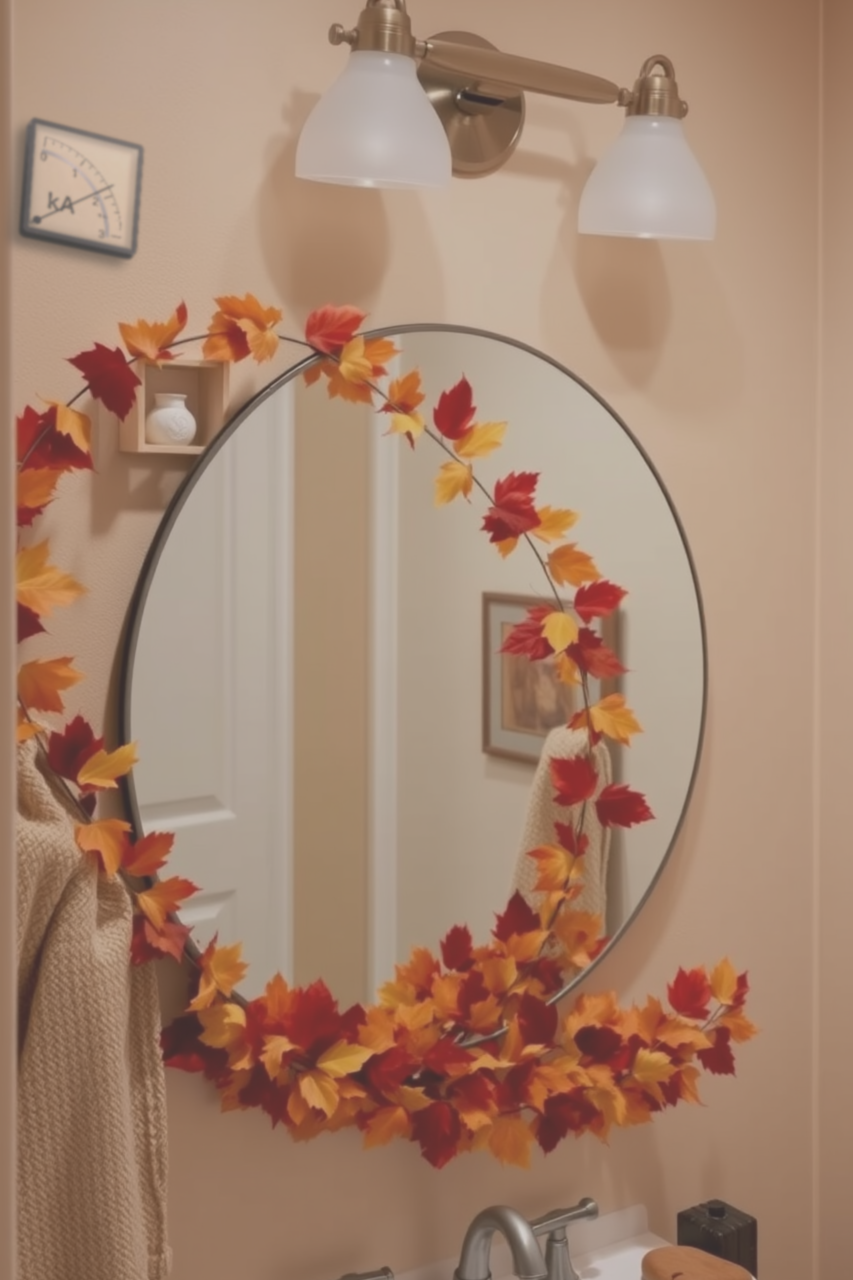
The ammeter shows 1.8kA
